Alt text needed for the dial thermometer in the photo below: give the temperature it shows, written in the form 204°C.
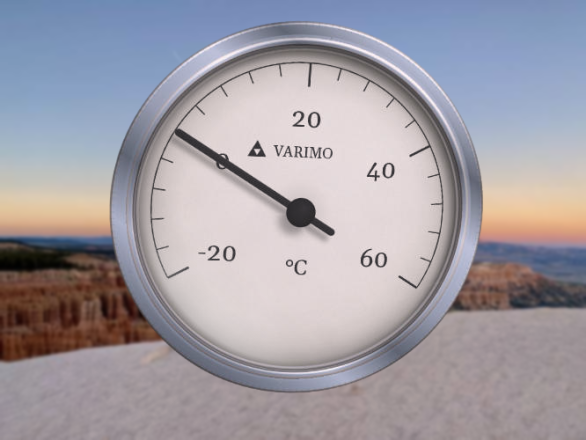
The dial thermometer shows 0°C
